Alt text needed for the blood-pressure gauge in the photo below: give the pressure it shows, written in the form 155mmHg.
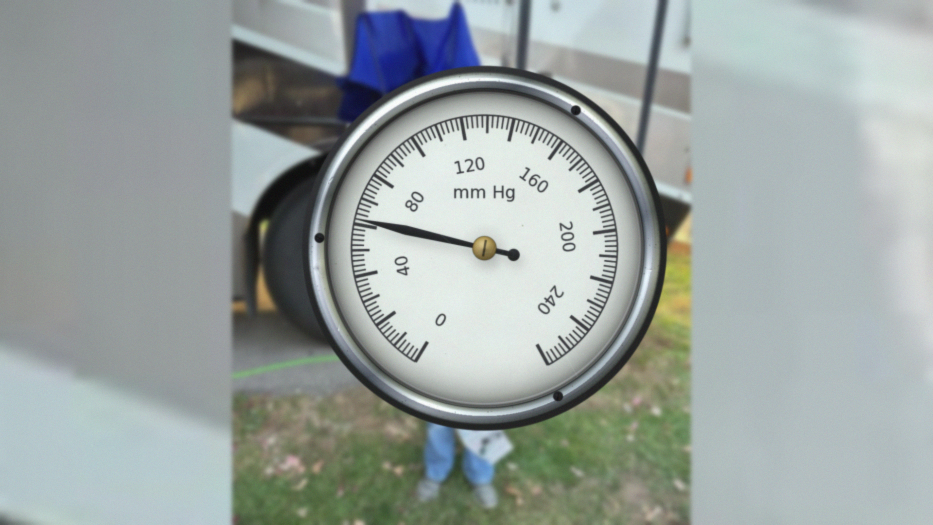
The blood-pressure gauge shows 62mmHg
